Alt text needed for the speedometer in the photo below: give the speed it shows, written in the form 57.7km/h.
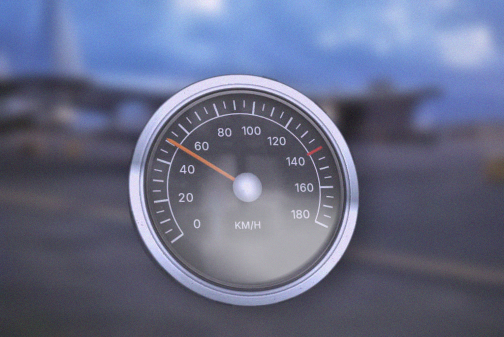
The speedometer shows 50km/h
